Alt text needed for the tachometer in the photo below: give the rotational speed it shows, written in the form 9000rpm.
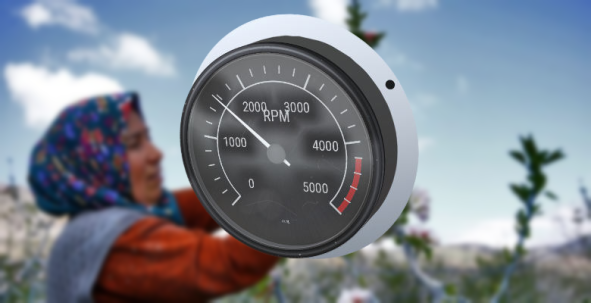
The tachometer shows 1600rpm
